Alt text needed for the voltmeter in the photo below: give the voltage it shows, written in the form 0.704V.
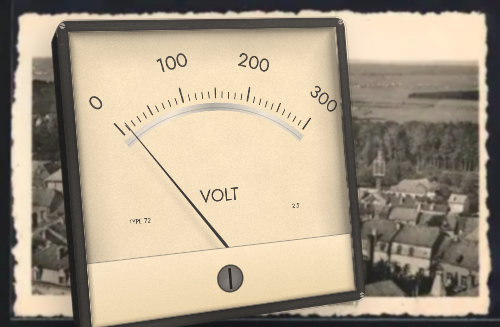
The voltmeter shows 10V
